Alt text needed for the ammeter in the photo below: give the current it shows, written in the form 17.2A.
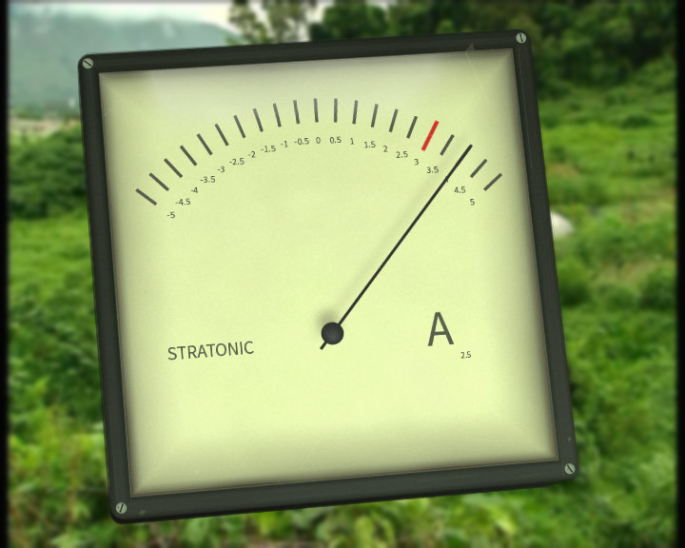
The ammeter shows 4A
